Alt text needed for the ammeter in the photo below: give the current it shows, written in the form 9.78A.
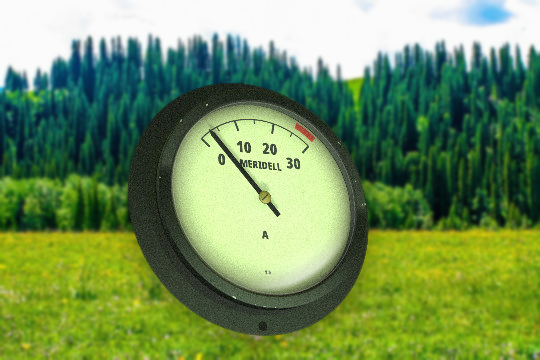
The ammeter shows 2.5A
